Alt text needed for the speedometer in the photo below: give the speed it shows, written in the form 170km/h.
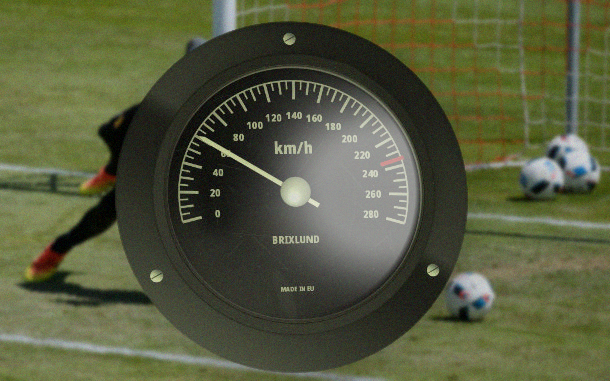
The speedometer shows 60km/h
